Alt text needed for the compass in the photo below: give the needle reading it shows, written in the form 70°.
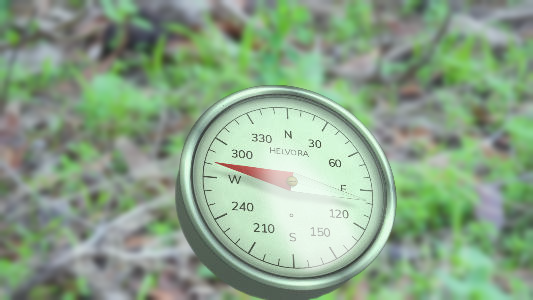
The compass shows 280°
